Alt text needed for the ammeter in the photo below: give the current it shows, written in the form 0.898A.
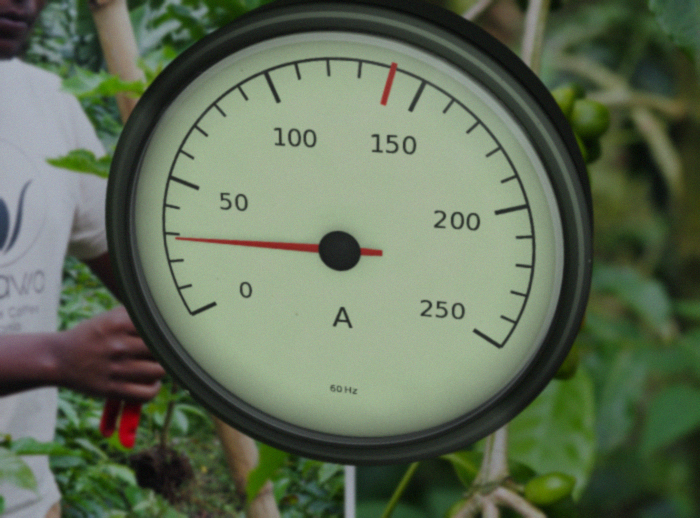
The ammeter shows 30A
